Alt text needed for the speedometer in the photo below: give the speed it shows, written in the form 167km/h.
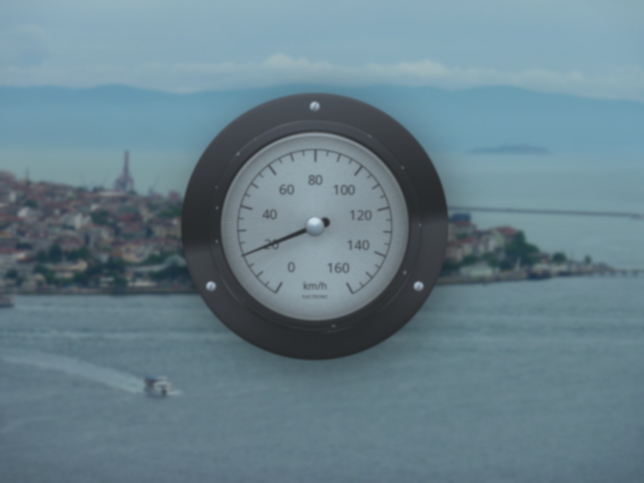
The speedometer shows 20km/h
